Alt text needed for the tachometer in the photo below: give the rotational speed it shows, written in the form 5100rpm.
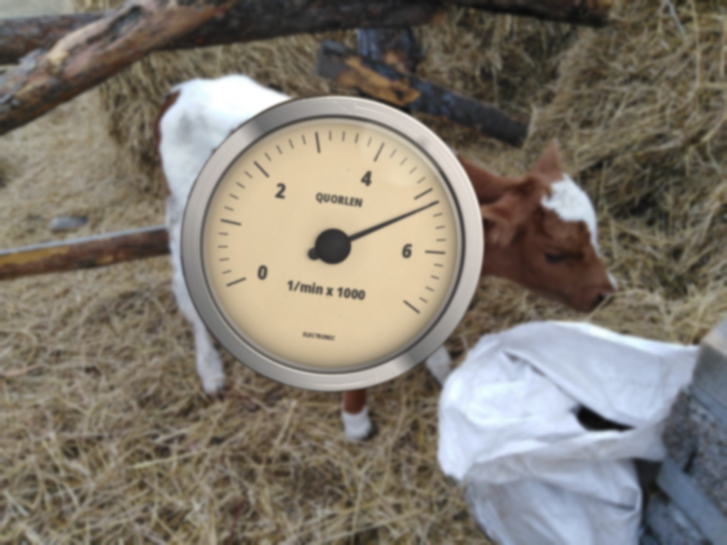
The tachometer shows 5200rpm
